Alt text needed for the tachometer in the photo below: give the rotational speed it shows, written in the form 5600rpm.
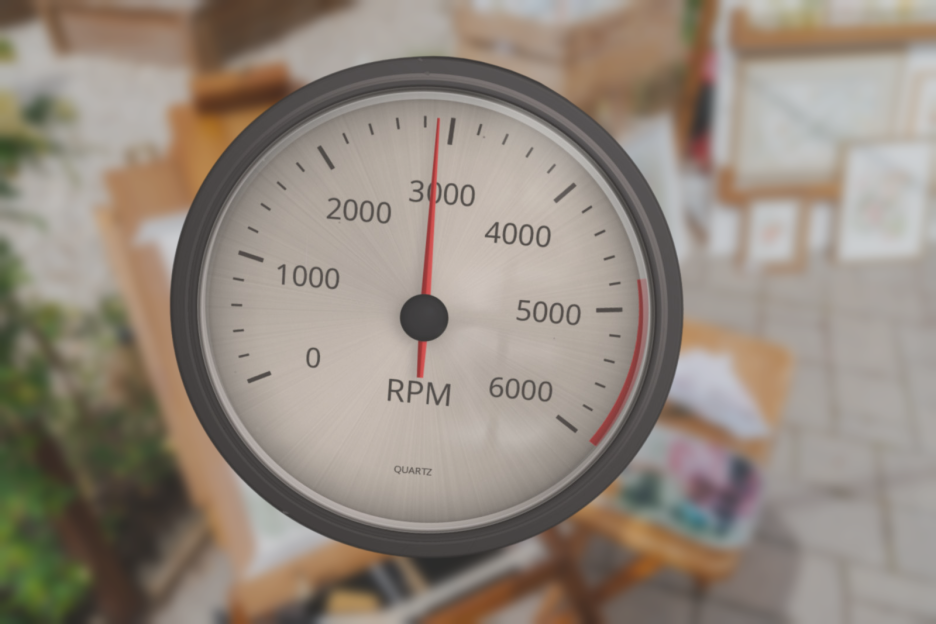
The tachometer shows 2900rpm
